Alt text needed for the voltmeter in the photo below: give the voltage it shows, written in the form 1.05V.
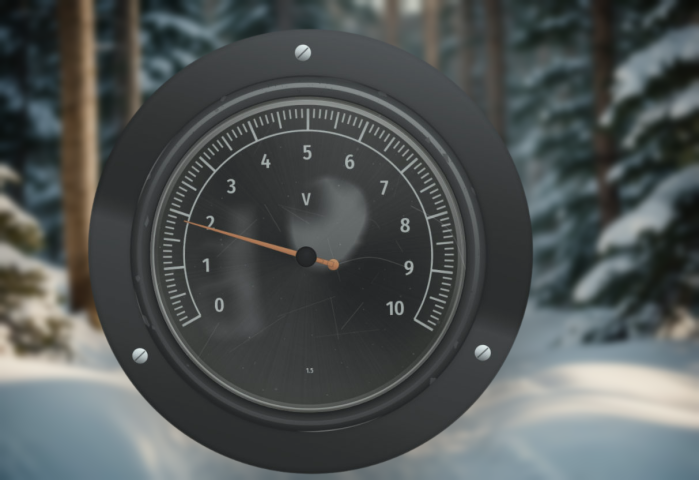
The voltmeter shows 1.9V
